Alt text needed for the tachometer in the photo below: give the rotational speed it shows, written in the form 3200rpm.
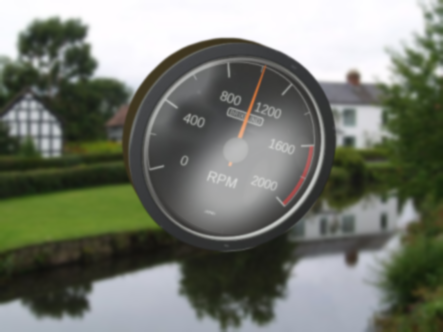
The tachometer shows 1000rpm
